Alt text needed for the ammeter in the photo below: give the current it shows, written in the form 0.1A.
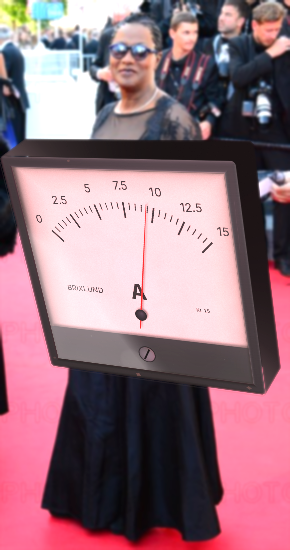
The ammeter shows 9.5A
